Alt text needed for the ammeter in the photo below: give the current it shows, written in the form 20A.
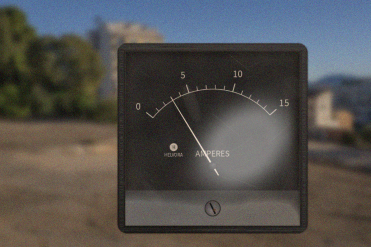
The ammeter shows 3A
